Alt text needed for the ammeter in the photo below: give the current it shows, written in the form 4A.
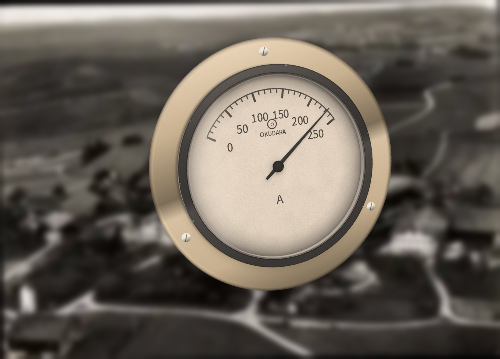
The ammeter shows 230A
